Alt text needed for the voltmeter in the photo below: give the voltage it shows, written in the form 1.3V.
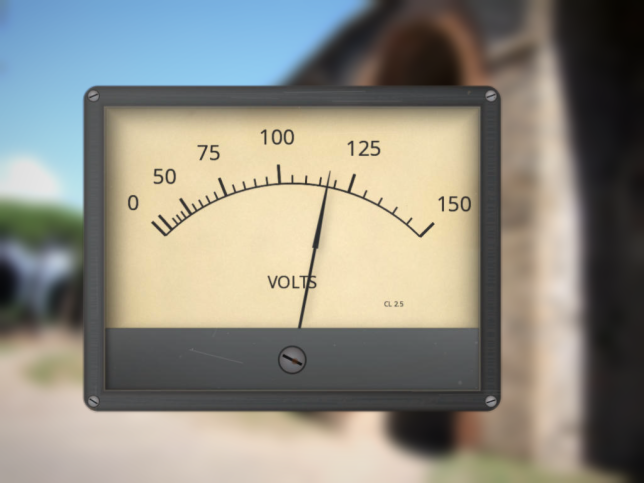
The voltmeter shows 117.5V
